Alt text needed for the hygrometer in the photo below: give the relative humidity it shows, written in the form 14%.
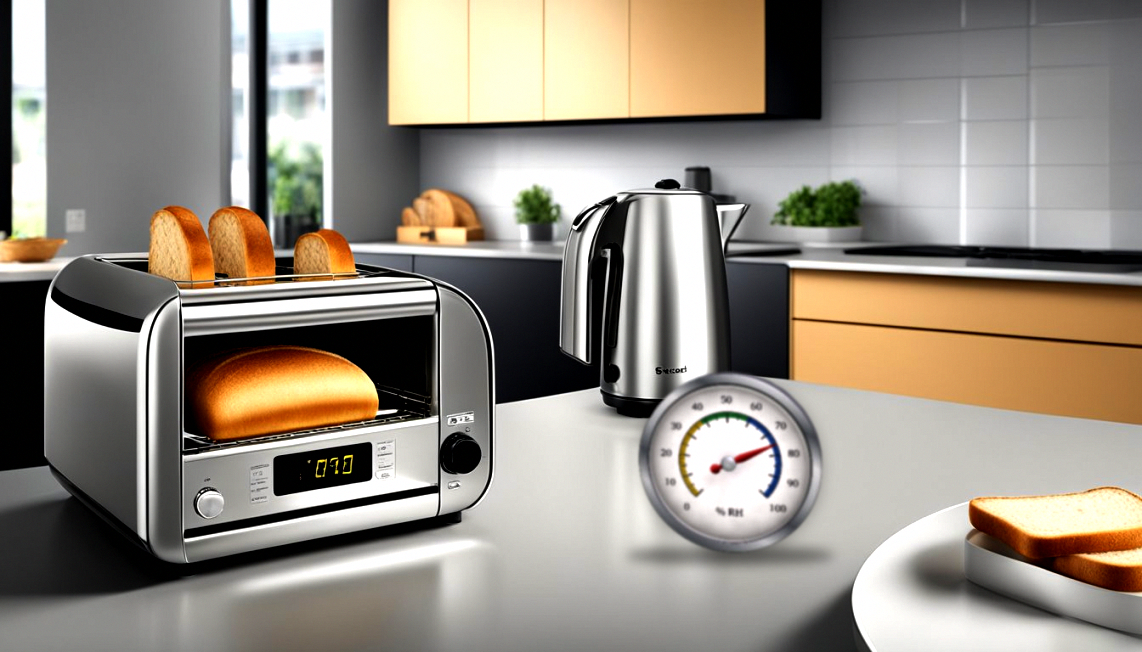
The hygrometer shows 75%
